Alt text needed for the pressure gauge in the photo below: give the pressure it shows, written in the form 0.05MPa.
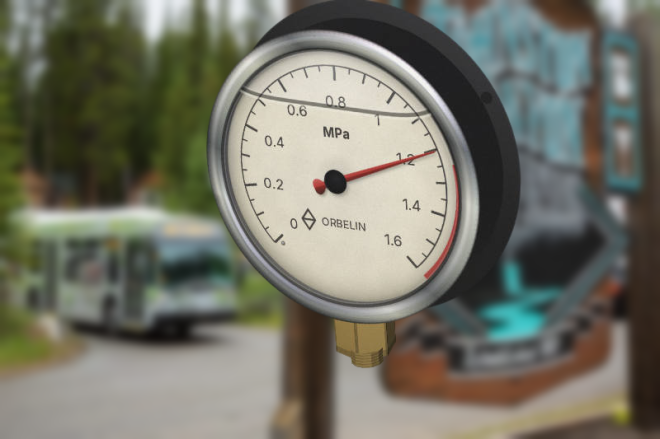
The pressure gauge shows 1.2MPa
